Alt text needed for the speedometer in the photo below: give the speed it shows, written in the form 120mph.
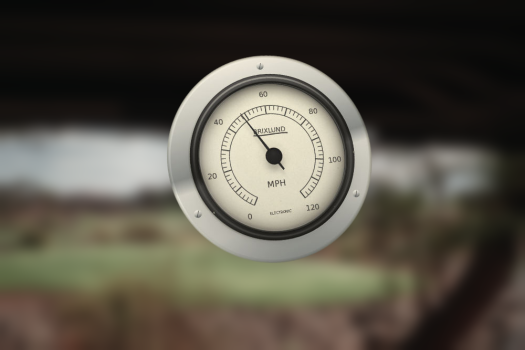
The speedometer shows 48mph
